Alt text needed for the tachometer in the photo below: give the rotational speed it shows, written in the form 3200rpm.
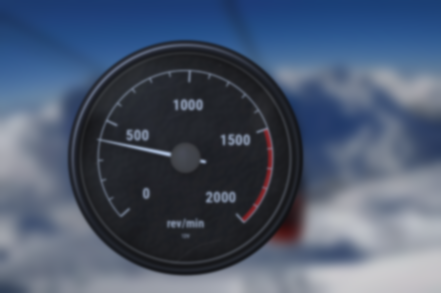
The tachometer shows 400rpm
